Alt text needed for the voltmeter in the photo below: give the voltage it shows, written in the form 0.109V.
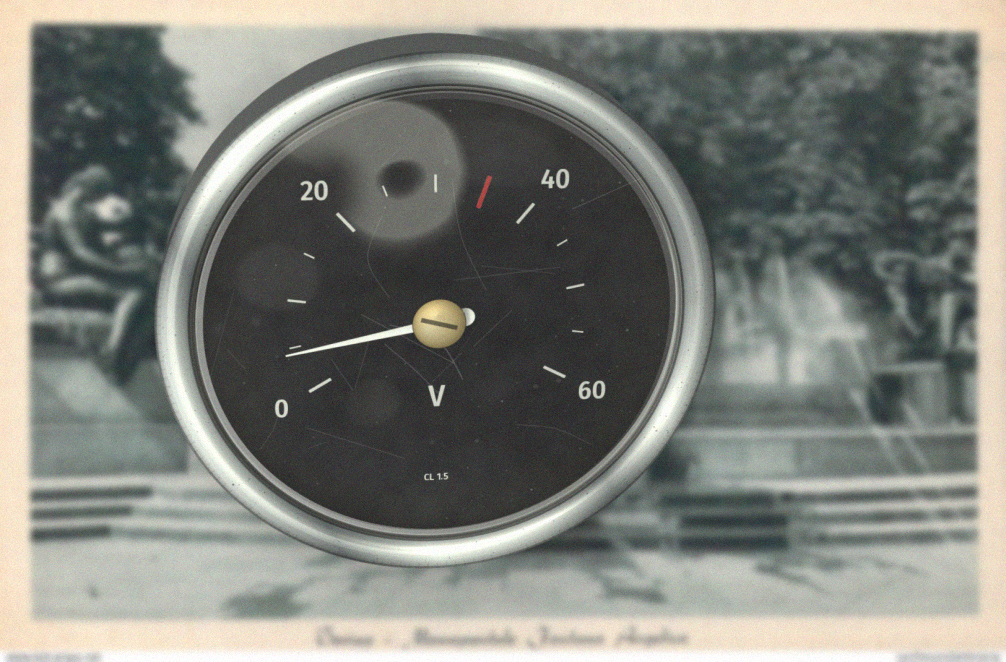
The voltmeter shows 5V
